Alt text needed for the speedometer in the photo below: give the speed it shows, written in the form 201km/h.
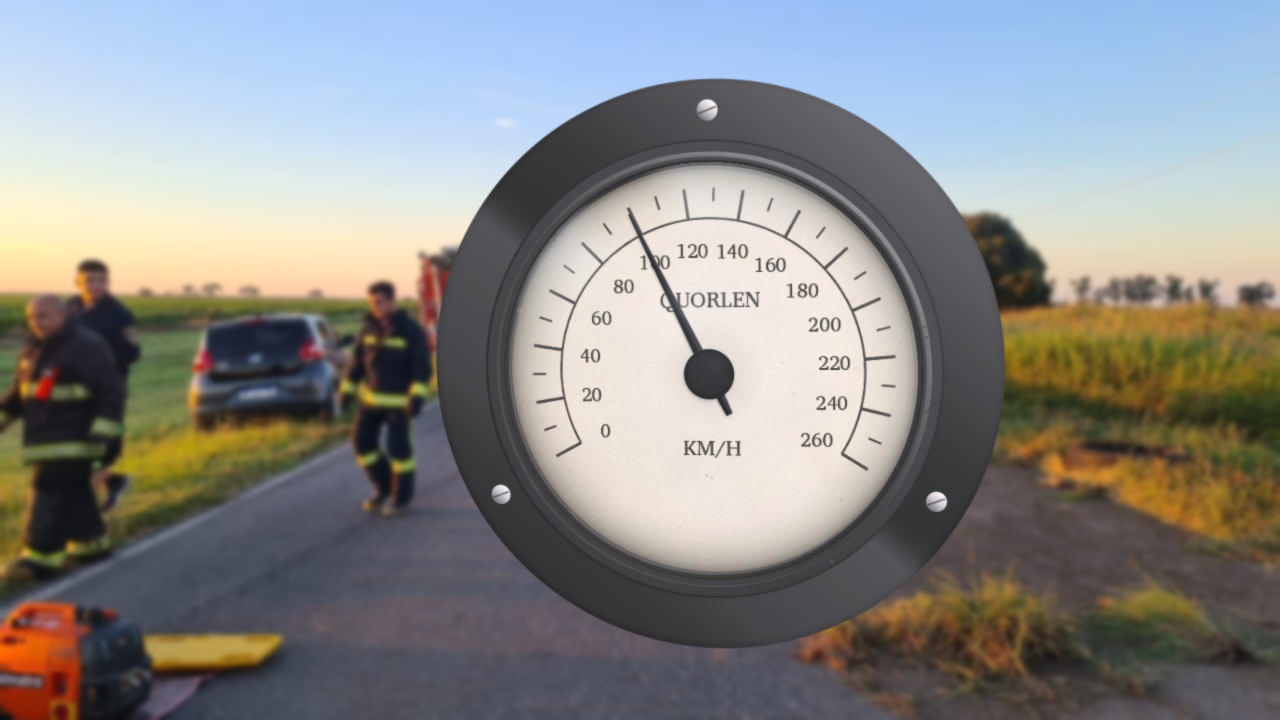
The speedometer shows 100km/h
